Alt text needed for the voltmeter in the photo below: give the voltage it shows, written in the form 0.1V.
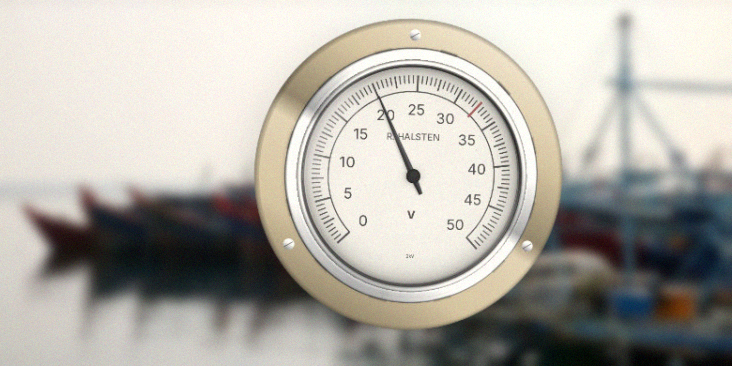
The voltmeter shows 20V
